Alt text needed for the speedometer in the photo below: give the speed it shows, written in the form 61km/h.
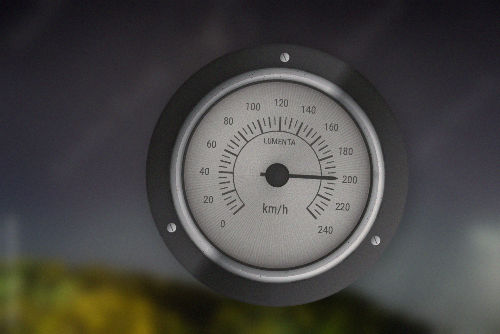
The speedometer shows 200km/h
